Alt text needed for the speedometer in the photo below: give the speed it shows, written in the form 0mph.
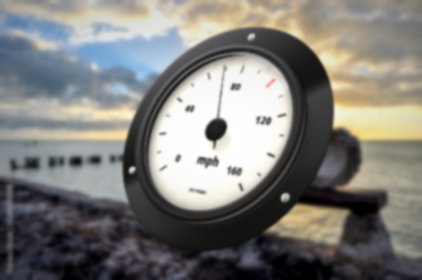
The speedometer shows 70mph
